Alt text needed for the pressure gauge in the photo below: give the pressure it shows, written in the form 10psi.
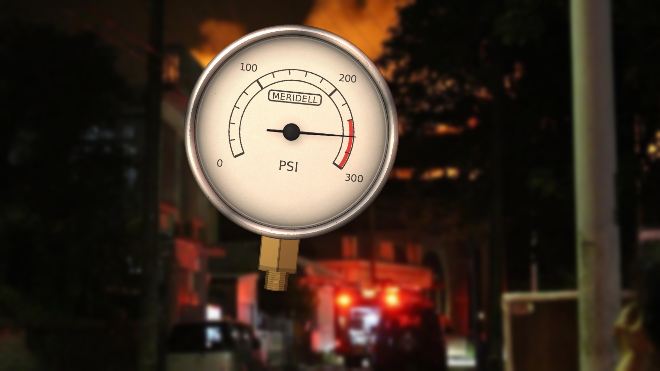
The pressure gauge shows 260psi
